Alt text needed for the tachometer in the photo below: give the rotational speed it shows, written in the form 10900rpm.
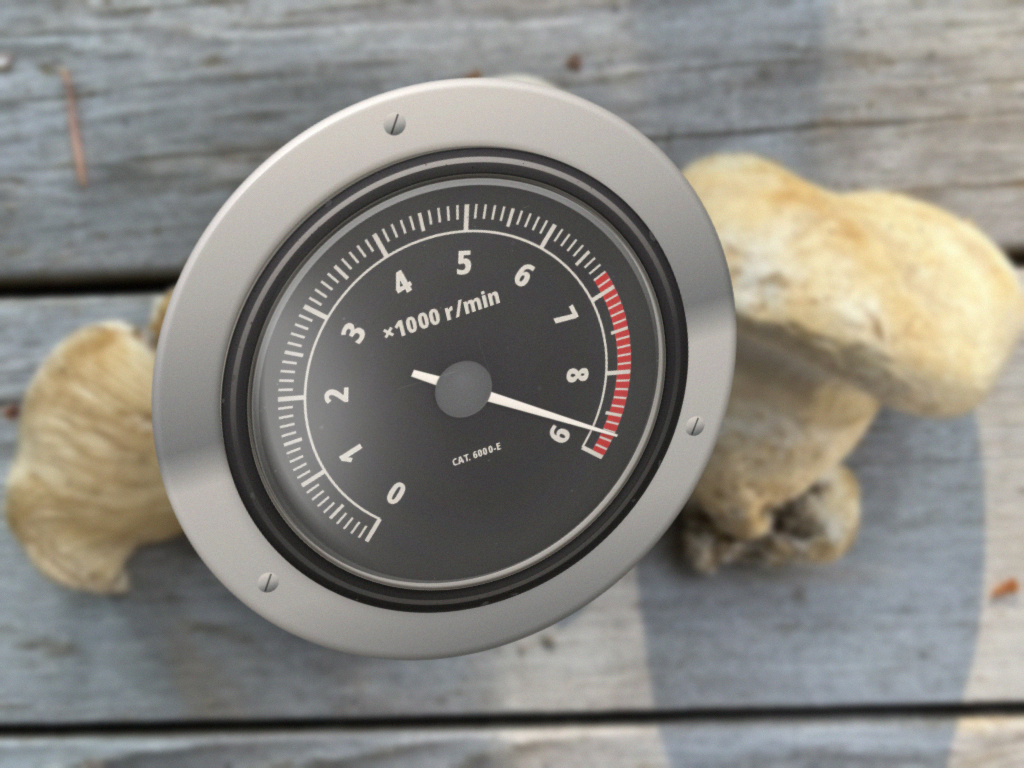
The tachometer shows 8700rpm
